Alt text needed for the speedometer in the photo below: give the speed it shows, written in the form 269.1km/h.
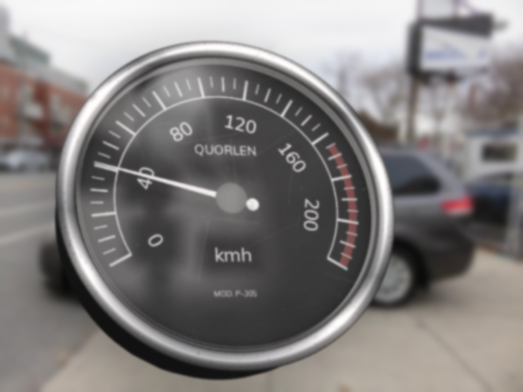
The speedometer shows 40km/h
